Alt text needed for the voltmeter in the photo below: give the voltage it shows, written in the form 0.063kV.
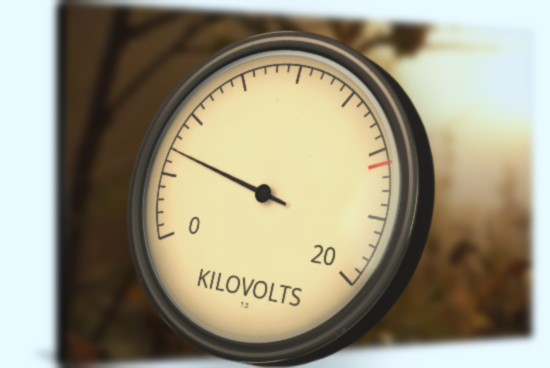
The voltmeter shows 3.5kV
